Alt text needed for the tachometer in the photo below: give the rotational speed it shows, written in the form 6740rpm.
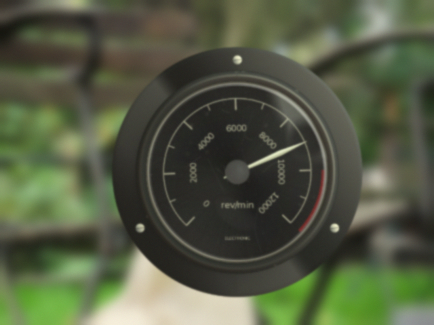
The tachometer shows 9000rpm
